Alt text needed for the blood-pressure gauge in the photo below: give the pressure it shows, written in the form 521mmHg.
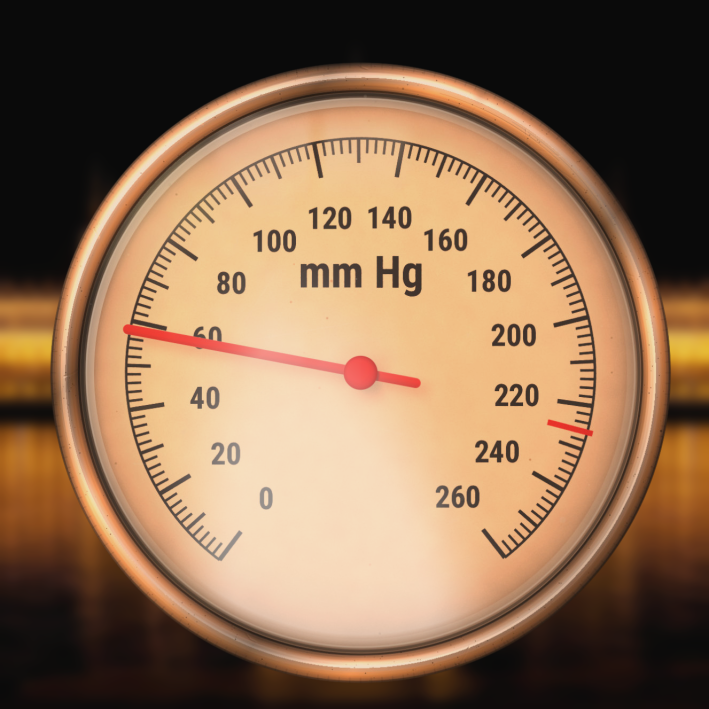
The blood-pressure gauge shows 58mmHg
